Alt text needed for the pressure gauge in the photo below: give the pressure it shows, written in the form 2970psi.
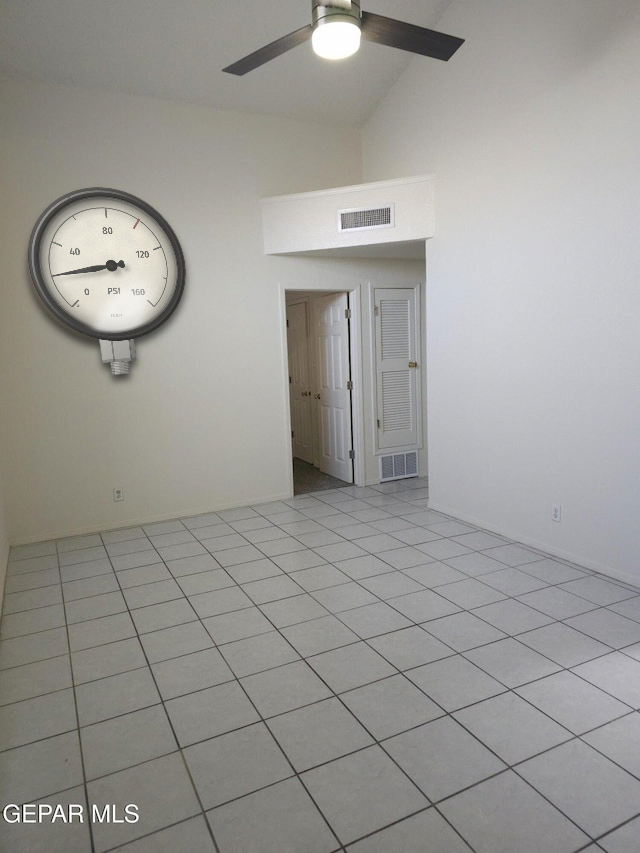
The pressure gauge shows 20psi
